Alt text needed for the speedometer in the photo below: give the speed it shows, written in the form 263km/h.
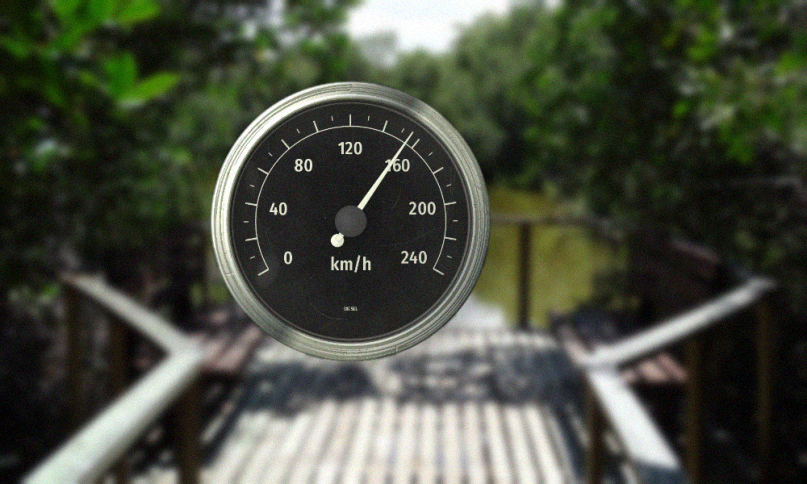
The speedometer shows 155km/h
